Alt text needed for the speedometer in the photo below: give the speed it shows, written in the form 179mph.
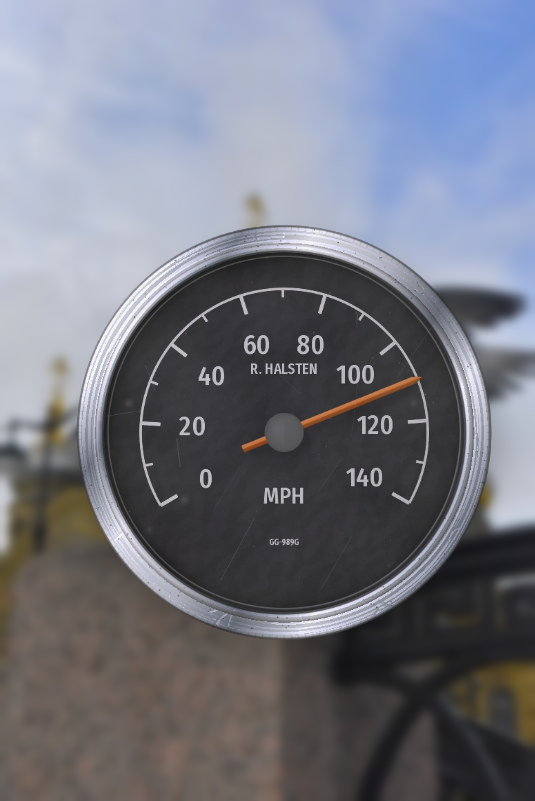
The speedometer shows 110mph
